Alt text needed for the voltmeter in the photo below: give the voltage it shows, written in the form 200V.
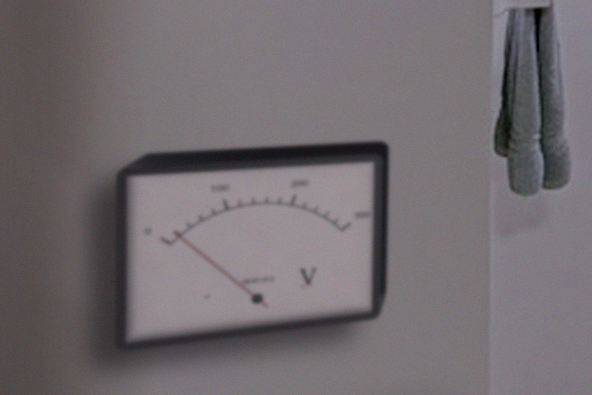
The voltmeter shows 20V
